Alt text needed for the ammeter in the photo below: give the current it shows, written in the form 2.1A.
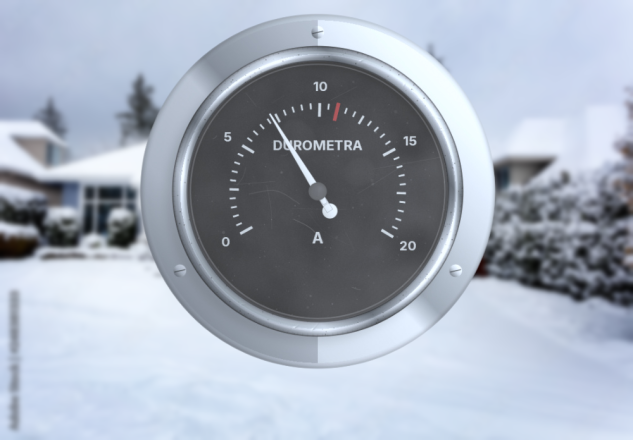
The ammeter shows 7.25A
